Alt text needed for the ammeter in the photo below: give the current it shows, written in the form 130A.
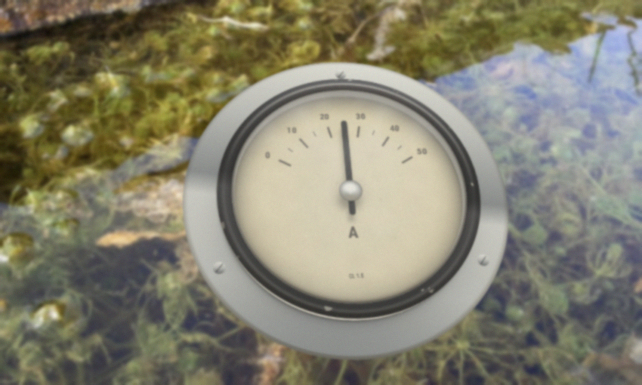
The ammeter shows 25A
